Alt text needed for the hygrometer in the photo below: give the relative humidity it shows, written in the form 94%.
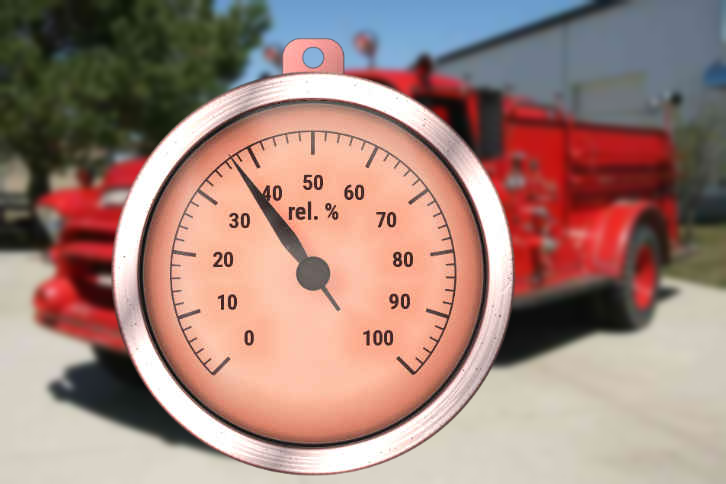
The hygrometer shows 37%
